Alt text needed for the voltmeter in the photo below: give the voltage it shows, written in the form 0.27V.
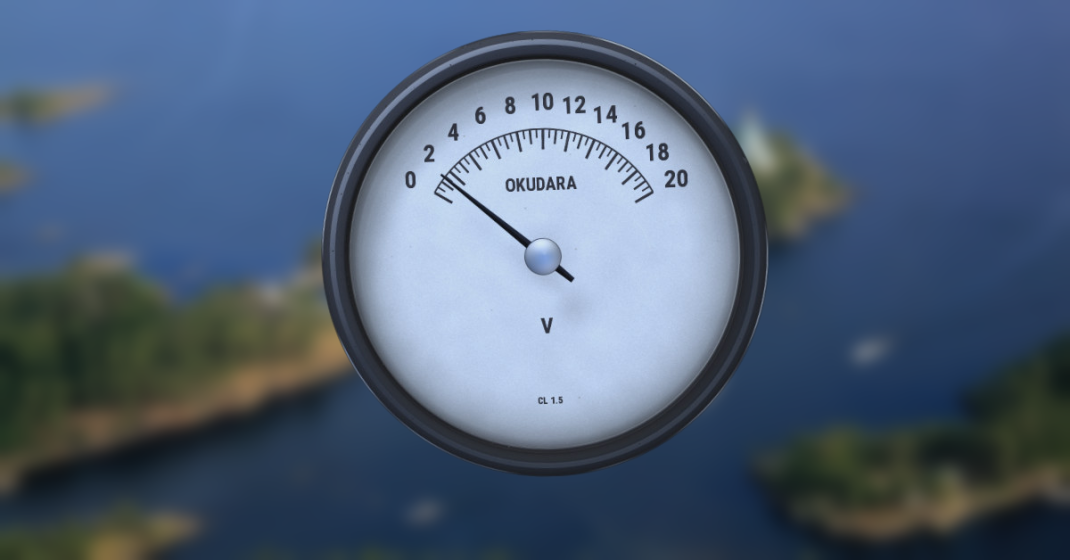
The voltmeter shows 1.5V
